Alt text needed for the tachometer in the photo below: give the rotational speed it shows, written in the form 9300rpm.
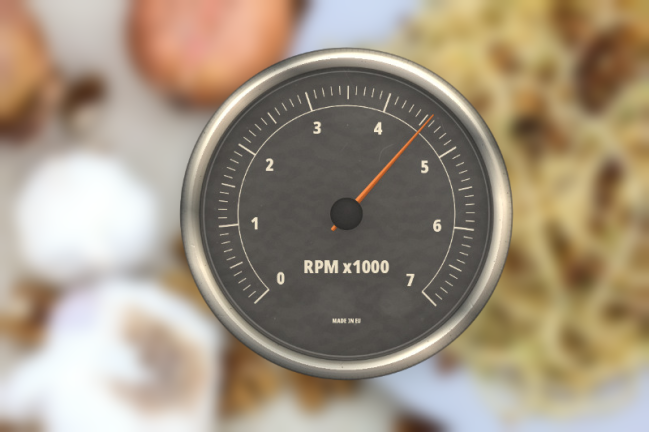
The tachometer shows 4550rpm
